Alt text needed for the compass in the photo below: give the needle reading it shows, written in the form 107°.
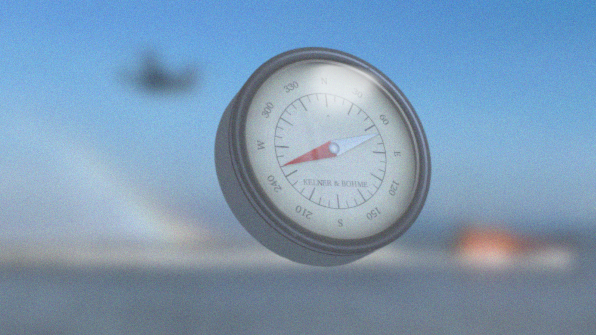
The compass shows 250°
